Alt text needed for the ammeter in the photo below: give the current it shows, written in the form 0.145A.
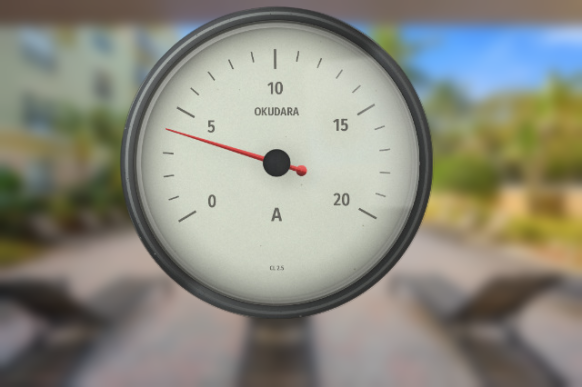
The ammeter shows 4A
